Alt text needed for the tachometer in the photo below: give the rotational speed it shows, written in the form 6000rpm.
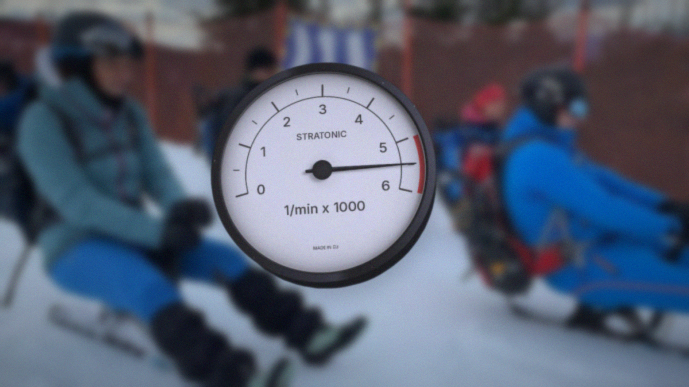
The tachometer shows 5500rpm
